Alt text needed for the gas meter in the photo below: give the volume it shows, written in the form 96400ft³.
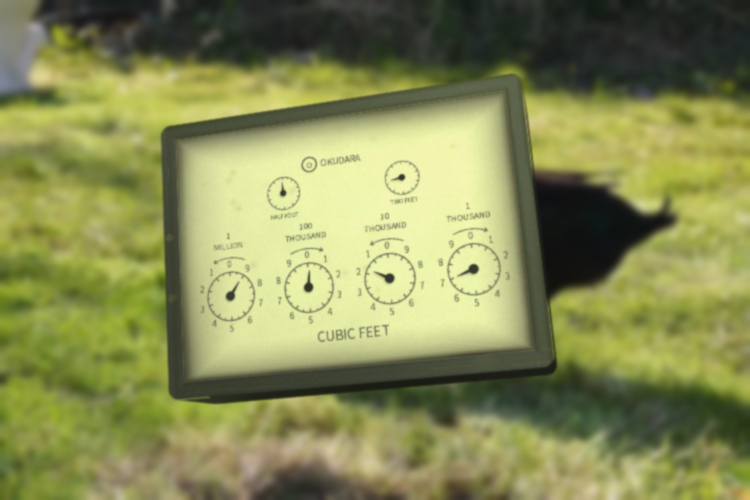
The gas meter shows 901700ft³
